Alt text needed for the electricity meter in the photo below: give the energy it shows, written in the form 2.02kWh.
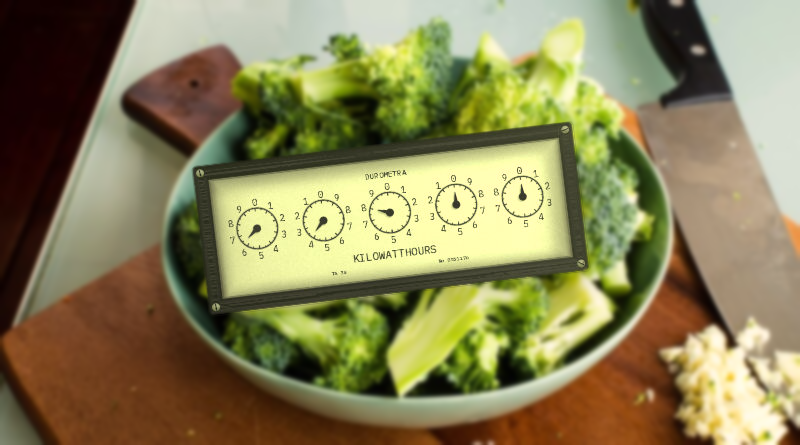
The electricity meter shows 63800kWh
